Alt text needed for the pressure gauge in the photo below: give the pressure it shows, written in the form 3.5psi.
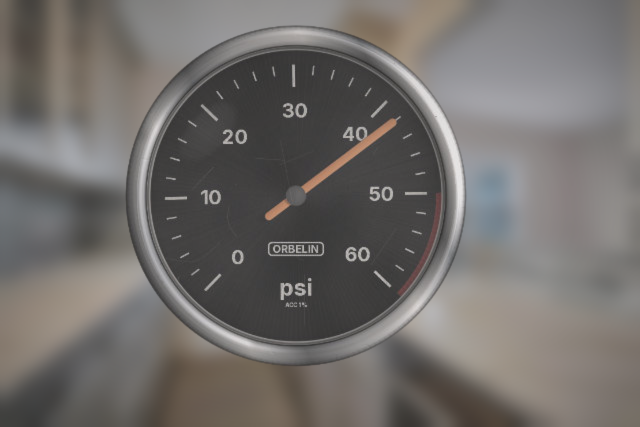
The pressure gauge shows 42psi
